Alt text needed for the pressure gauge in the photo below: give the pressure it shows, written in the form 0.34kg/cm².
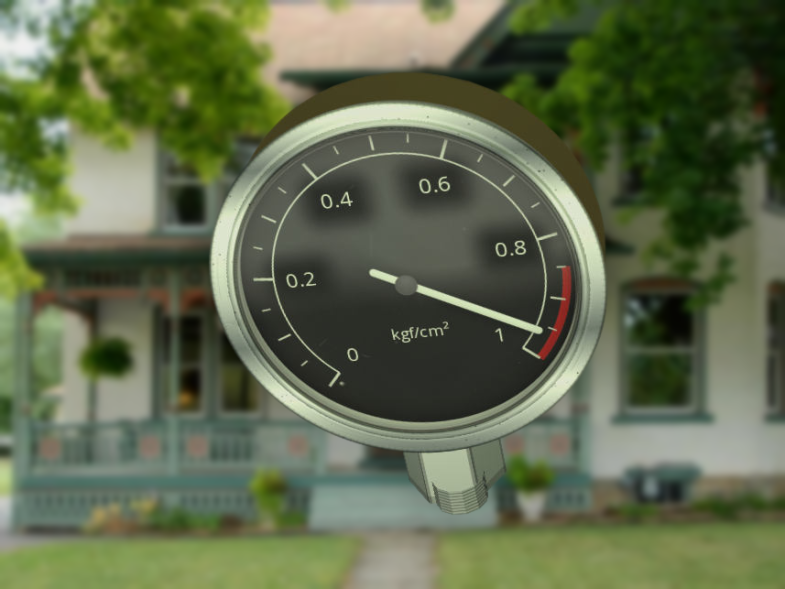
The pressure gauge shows 0.95kg/cm²
